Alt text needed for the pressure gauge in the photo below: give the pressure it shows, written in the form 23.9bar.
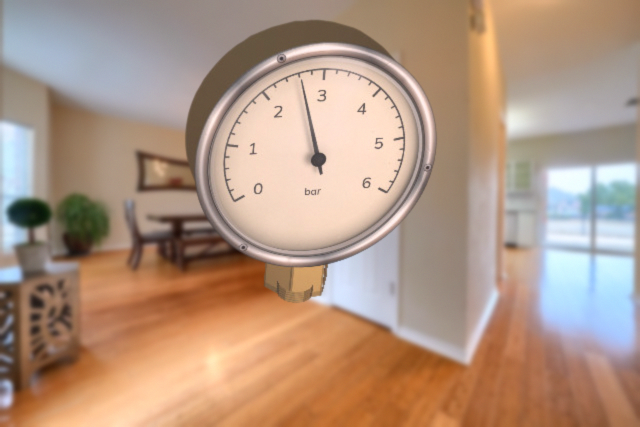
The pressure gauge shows 2.6bar
